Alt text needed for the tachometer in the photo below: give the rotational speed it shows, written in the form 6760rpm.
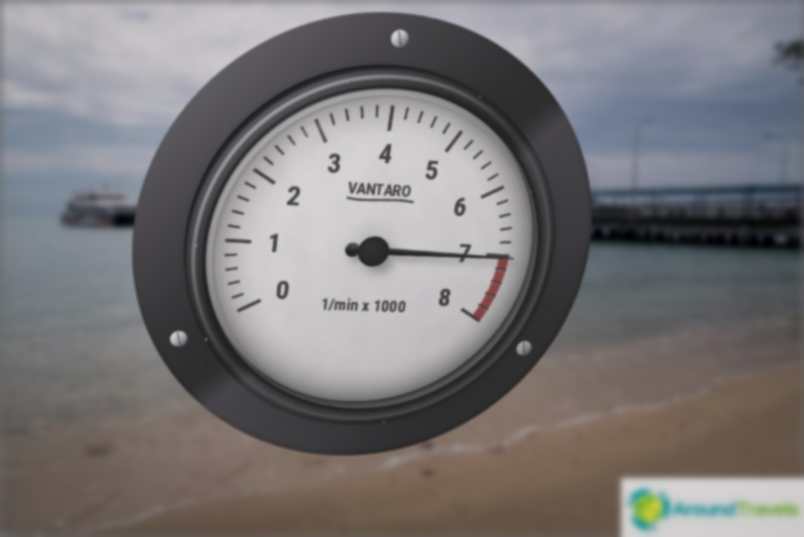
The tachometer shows 7000rpm
